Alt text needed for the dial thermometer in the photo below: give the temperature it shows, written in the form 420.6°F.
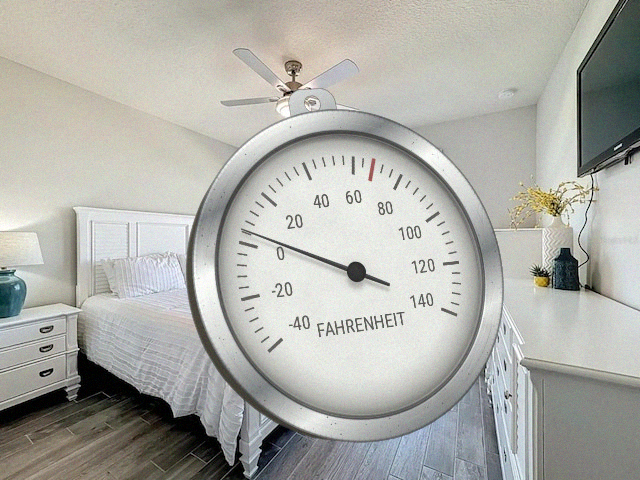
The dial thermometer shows 4°F
